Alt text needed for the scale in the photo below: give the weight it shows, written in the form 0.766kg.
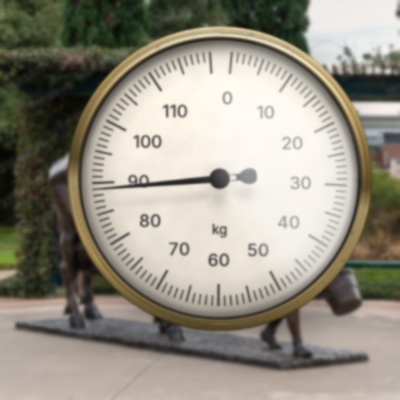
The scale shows 89kg
